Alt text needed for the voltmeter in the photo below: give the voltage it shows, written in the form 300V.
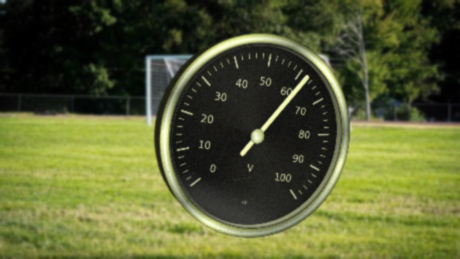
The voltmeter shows 62V
